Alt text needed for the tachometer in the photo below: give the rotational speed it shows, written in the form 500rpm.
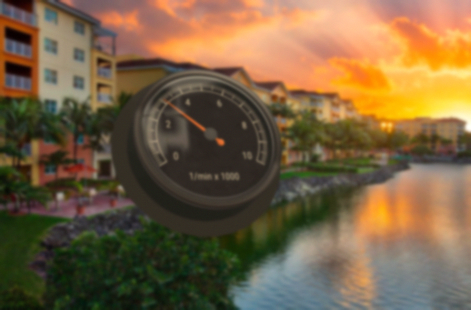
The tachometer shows 3000rpm
